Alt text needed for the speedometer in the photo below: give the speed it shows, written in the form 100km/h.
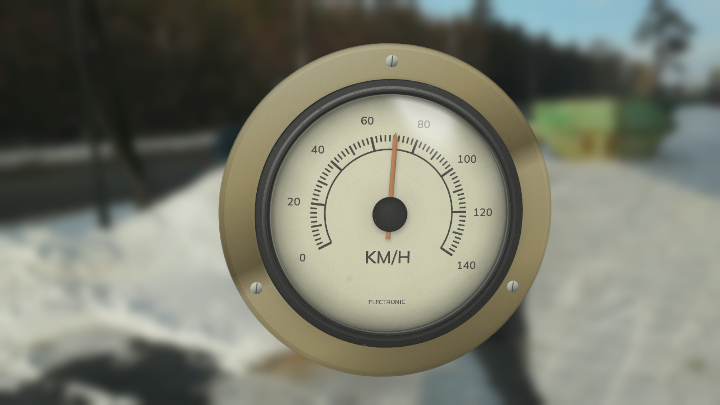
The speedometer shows 70km/h
